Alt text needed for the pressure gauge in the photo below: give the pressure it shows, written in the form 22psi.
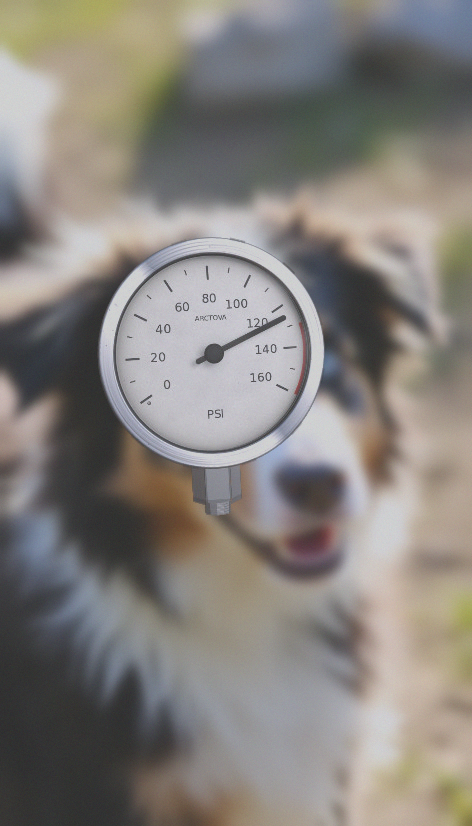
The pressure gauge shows 125psi
